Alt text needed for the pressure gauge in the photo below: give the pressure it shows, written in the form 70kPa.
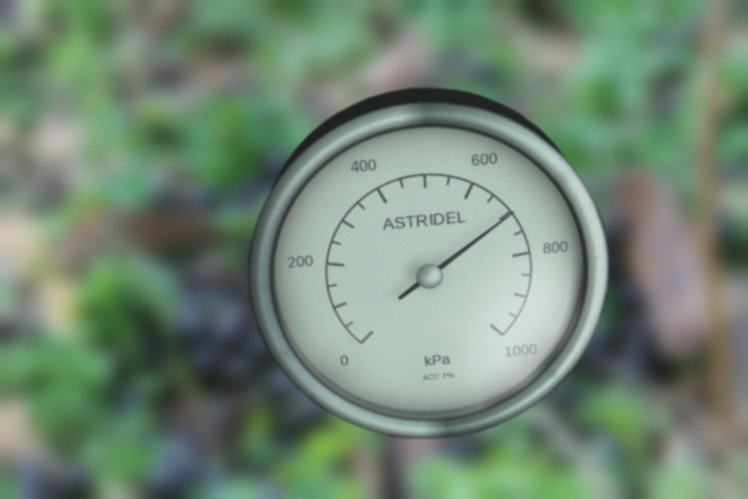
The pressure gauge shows 700kPa
